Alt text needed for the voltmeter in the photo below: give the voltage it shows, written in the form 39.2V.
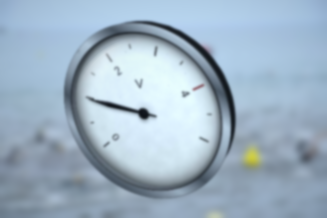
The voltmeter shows 1V
